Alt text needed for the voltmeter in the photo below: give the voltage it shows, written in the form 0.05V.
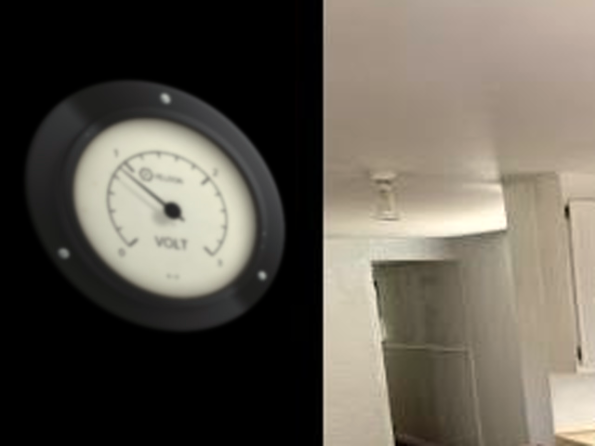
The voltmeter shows 0.9V
